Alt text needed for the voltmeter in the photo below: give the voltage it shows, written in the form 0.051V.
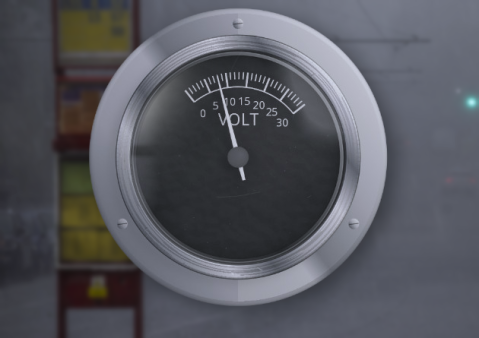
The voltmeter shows 8V
